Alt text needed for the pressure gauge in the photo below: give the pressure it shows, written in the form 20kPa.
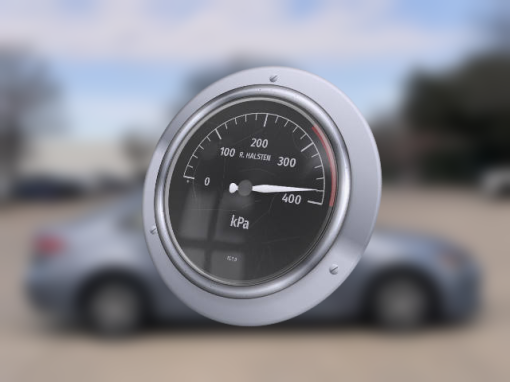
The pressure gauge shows 380kPa
